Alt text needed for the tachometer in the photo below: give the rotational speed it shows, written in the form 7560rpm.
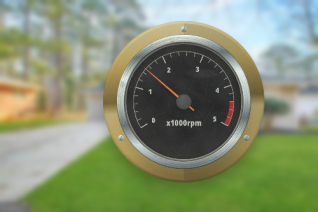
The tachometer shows 1500rpm
